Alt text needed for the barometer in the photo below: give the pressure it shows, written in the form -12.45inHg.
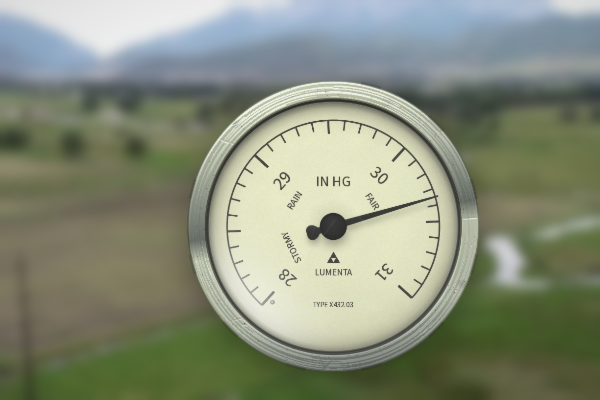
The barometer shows 30.35inHg
